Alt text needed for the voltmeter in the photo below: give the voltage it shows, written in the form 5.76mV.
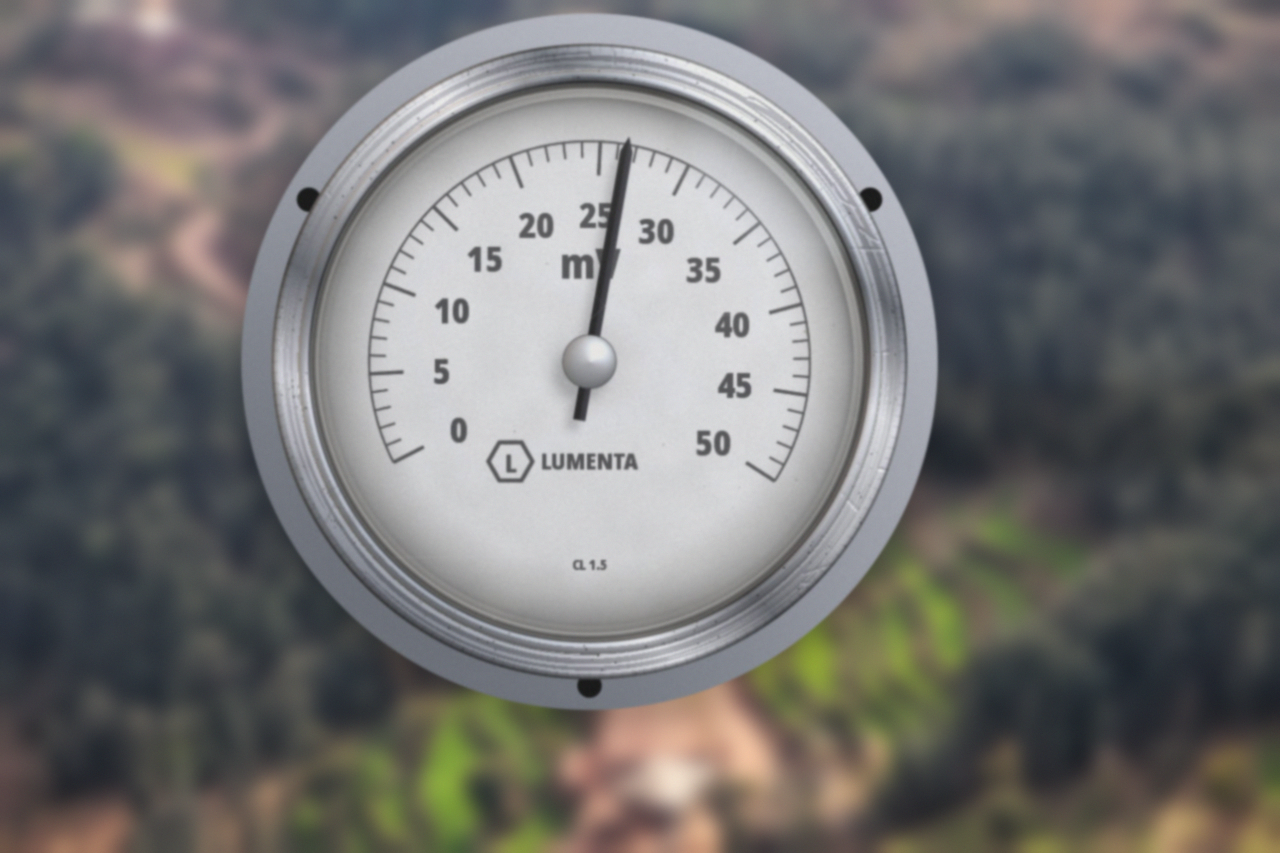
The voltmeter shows 26.5mV
